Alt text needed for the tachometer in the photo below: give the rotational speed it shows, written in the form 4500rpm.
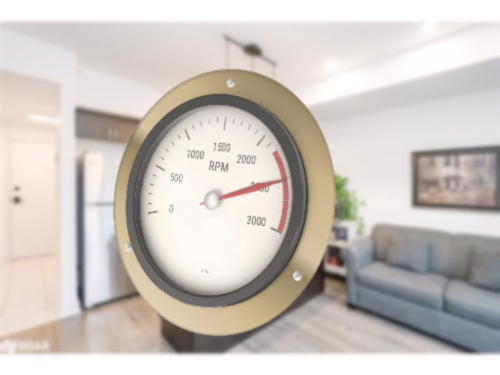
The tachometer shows 2500rpm
